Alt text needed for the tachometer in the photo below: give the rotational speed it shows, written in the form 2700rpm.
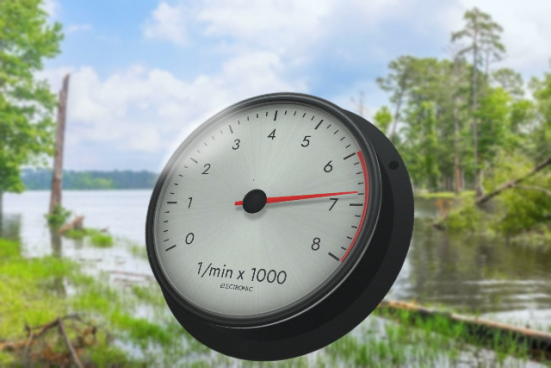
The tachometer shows 6800rpm
